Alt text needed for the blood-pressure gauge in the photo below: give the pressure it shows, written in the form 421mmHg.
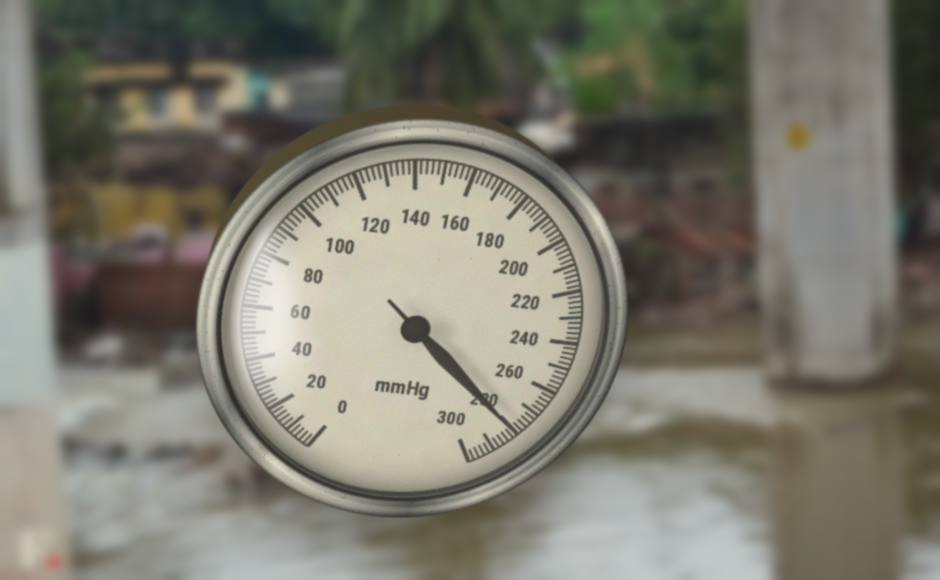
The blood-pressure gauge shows 280mmHg
